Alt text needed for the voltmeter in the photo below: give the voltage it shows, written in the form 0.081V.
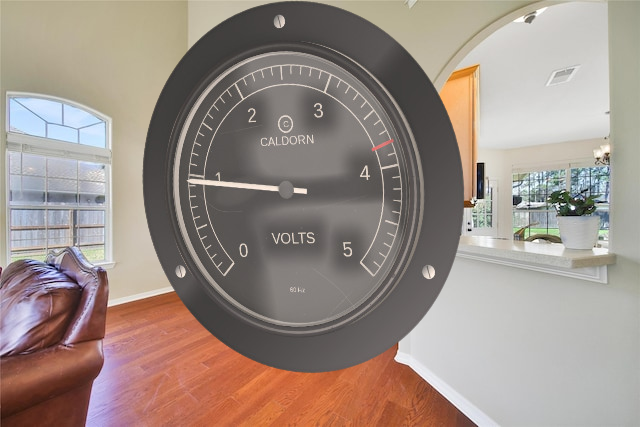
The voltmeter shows 0.95V
